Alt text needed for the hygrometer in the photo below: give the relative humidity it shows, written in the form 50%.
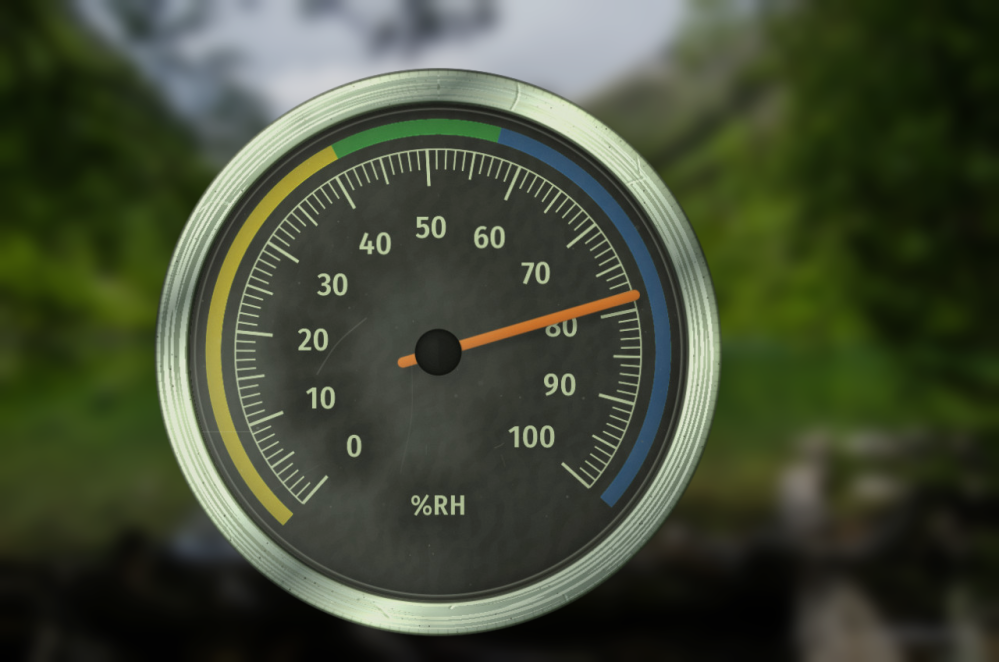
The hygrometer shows 78.5%
